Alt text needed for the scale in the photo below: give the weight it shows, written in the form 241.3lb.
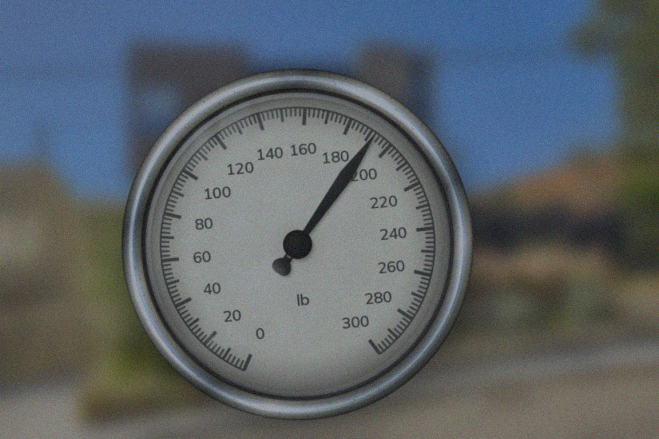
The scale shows 192lb
